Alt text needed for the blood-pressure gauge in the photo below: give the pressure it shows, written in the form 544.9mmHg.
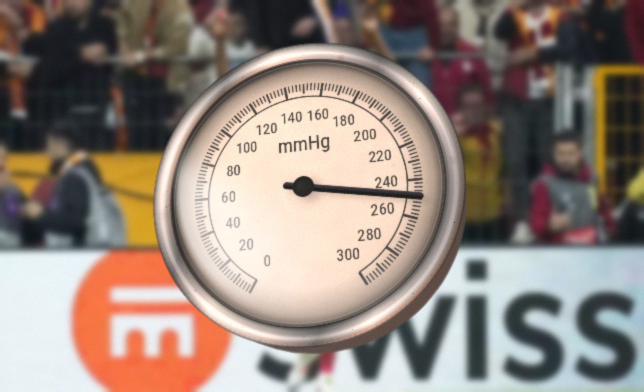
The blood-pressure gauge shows 250mmHg
